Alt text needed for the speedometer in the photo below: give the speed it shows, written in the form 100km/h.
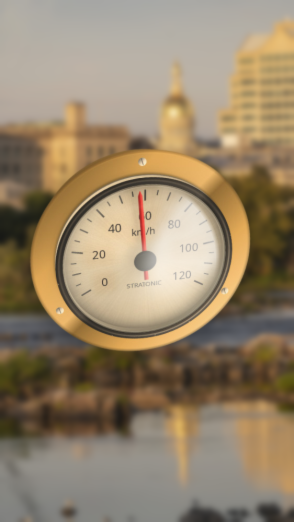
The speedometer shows 57.5km/h
